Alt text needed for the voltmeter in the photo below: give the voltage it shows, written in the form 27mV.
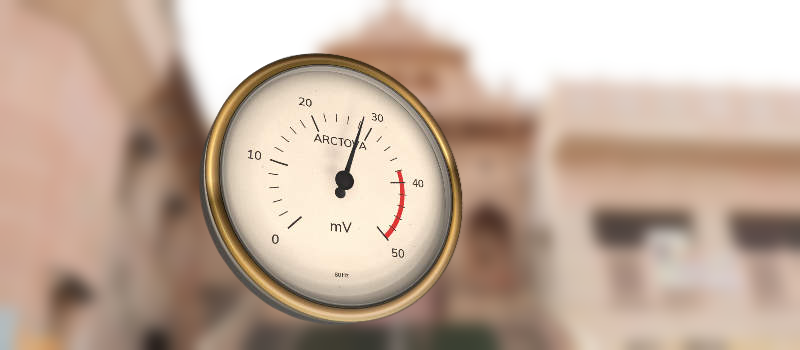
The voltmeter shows 28mV
